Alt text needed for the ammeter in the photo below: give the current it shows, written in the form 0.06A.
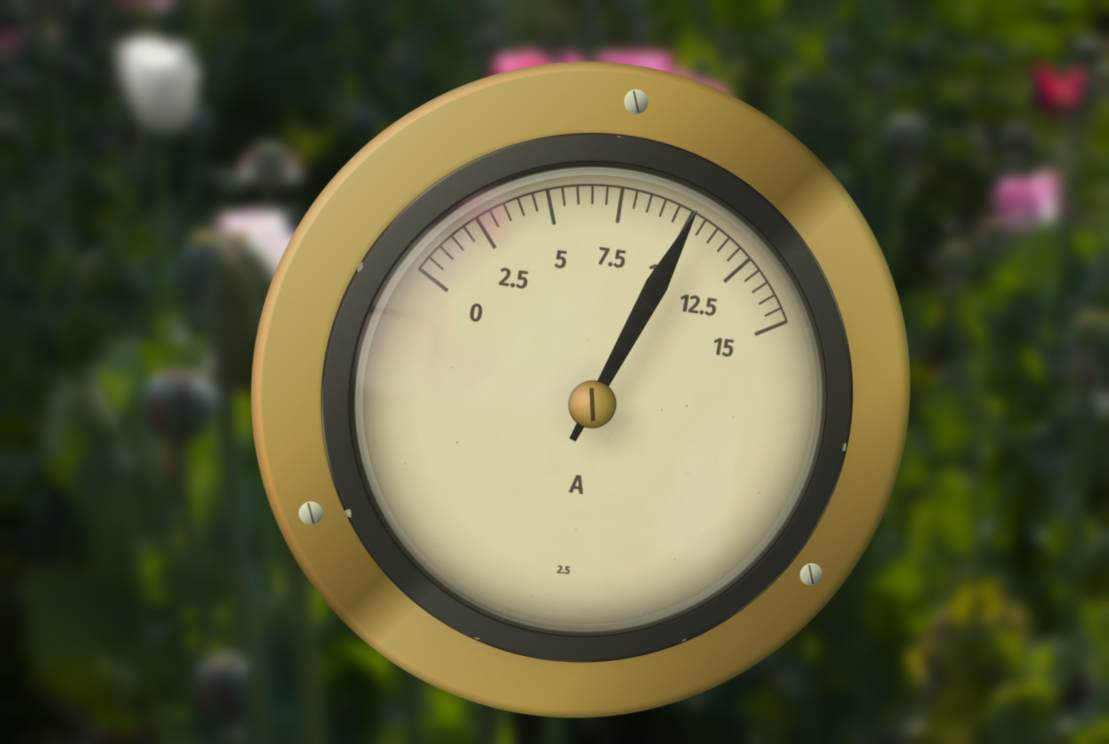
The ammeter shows 10A
